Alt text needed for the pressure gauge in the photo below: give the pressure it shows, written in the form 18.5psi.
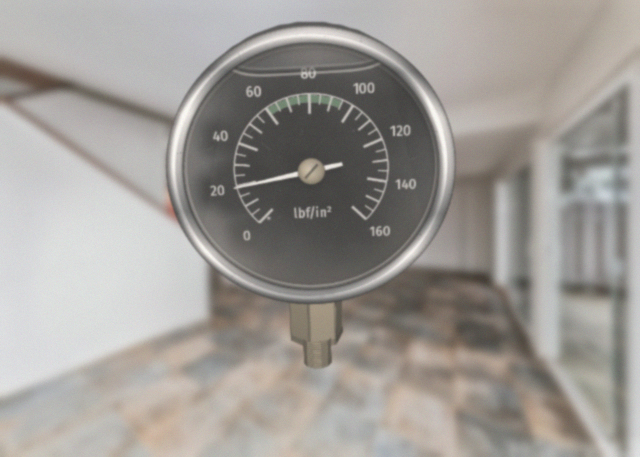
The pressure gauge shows 20psi
